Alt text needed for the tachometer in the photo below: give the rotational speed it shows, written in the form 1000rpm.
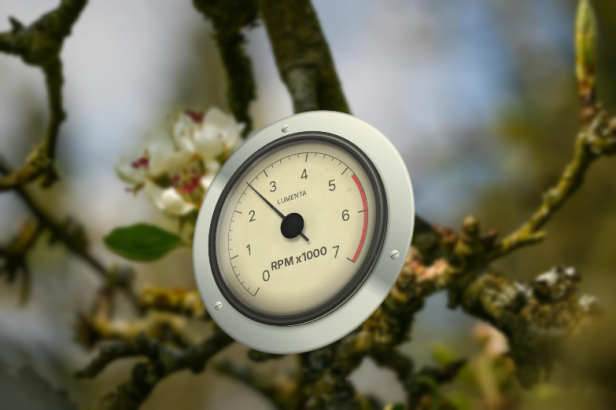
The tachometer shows 2600rpm
